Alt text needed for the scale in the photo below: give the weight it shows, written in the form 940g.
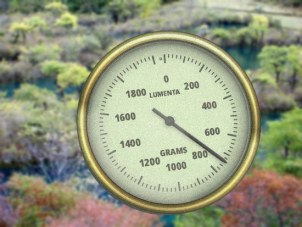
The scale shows 740g
